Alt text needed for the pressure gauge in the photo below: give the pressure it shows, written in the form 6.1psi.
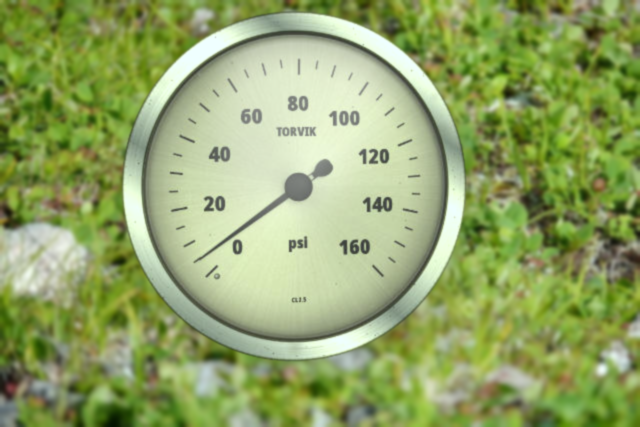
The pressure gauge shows 5psi
